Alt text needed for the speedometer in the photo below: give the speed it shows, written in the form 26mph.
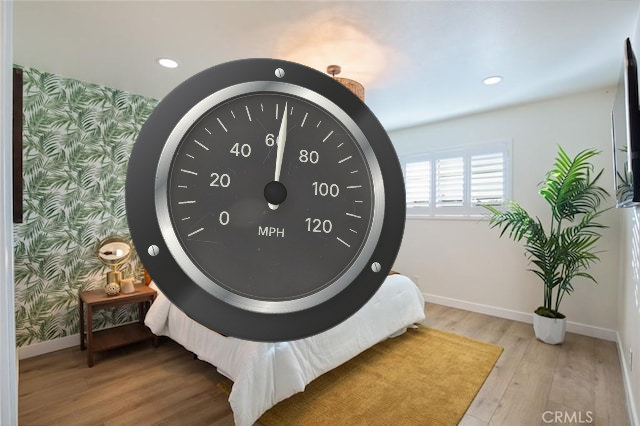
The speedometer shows 62.5mph
